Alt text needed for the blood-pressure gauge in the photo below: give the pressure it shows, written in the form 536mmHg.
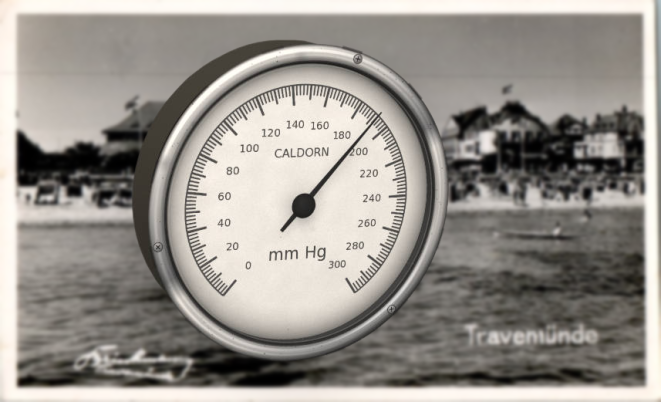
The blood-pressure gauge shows 190mmHg
